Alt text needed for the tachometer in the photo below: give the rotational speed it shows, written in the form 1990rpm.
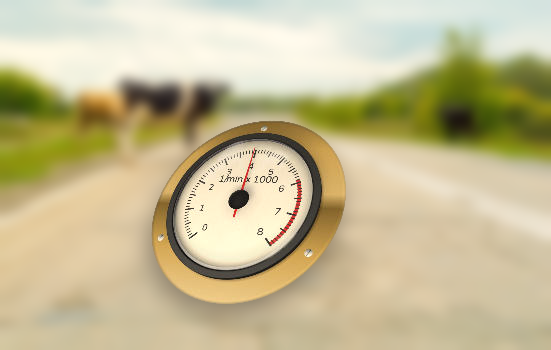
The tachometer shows 4000rpm
